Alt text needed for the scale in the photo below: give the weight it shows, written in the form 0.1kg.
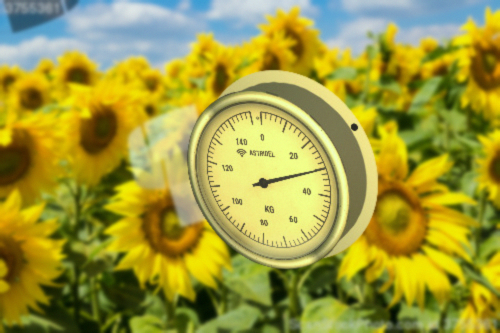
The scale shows 30kg
